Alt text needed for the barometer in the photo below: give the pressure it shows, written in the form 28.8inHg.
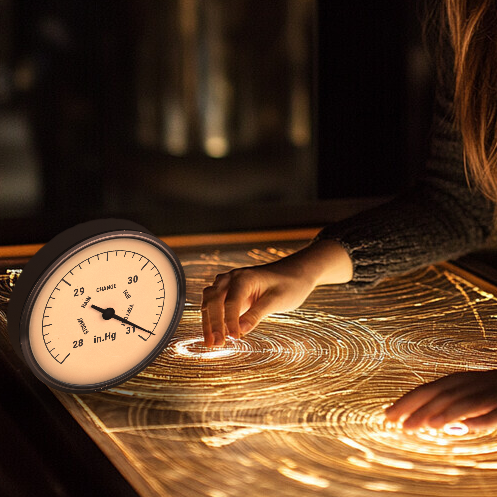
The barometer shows 30.9inHg
